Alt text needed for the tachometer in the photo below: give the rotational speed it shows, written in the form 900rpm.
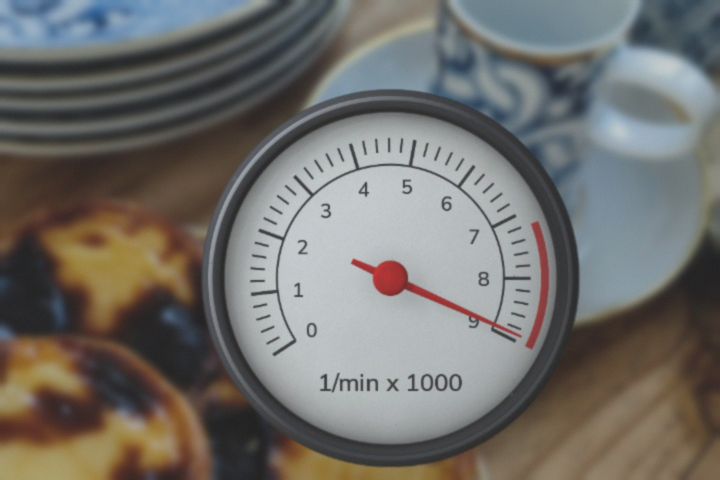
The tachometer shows 8900rpm
